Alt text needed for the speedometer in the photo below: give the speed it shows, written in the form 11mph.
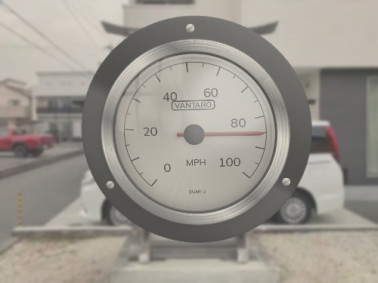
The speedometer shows 85mph
